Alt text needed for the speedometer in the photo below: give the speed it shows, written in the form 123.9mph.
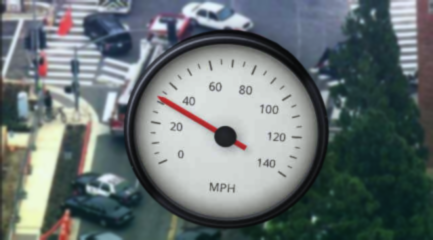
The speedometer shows 32.5mph
